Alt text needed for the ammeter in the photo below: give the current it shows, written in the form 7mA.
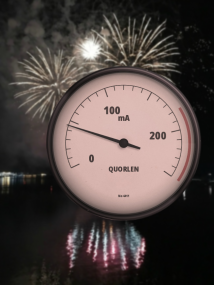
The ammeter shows 45mA
